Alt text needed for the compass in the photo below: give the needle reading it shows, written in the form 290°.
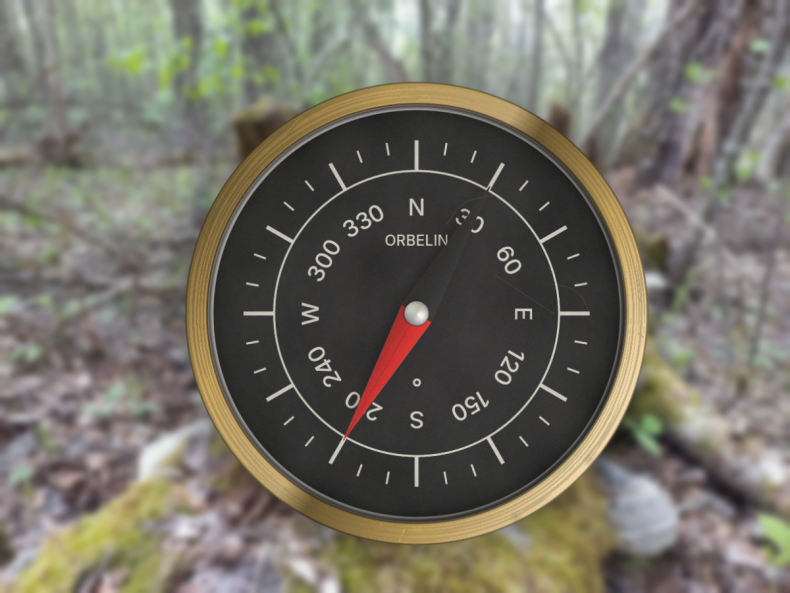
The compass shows 210°
